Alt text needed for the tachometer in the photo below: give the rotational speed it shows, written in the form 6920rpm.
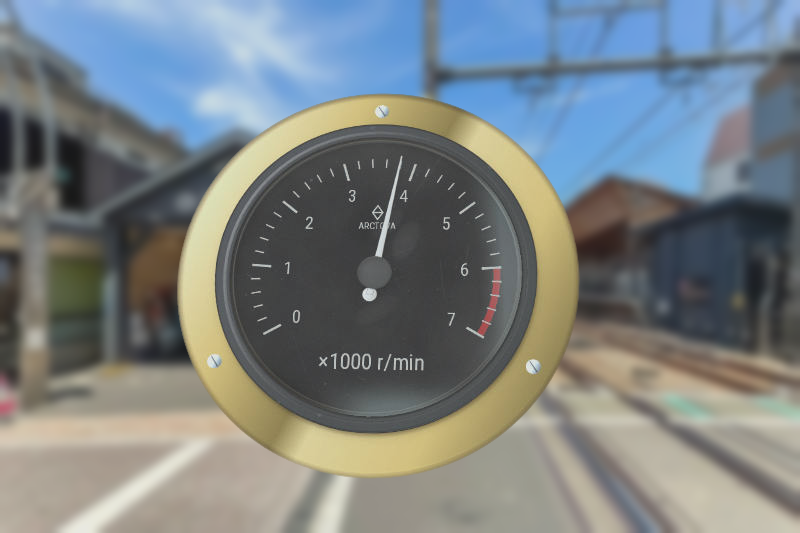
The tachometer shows 3800rpm
